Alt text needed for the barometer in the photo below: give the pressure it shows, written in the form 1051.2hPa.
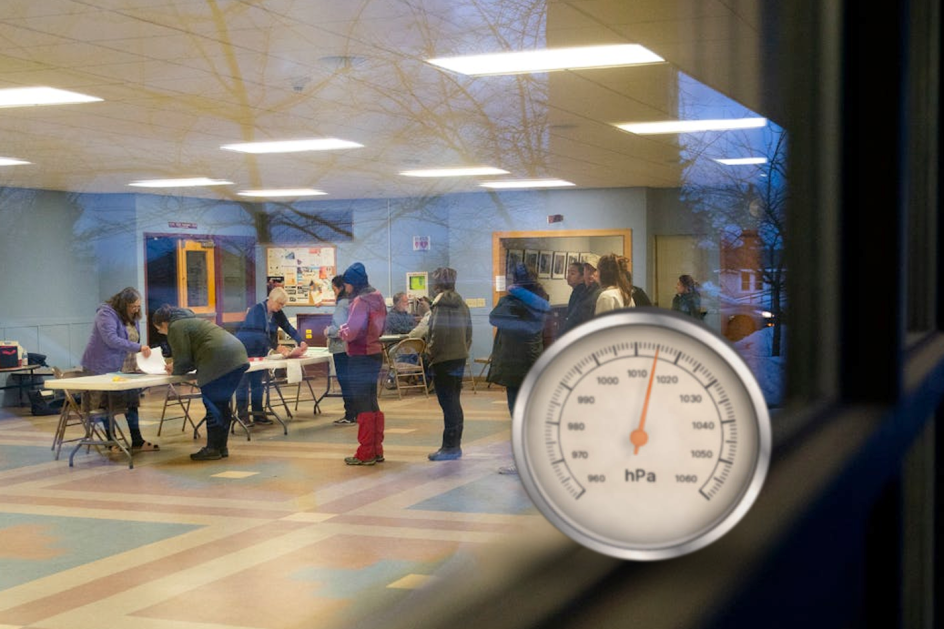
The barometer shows 1015hPa
